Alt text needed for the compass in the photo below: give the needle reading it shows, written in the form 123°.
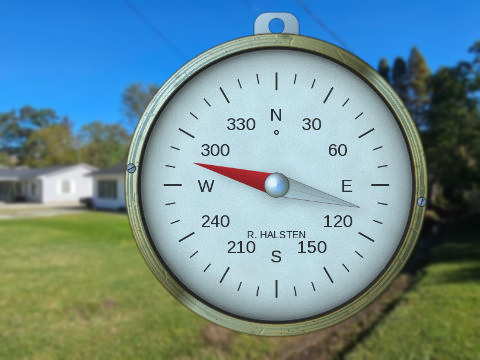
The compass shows 285°
